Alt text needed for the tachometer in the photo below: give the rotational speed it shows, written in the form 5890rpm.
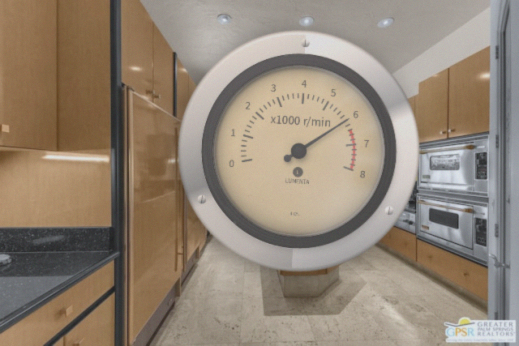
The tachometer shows 6000rpm
